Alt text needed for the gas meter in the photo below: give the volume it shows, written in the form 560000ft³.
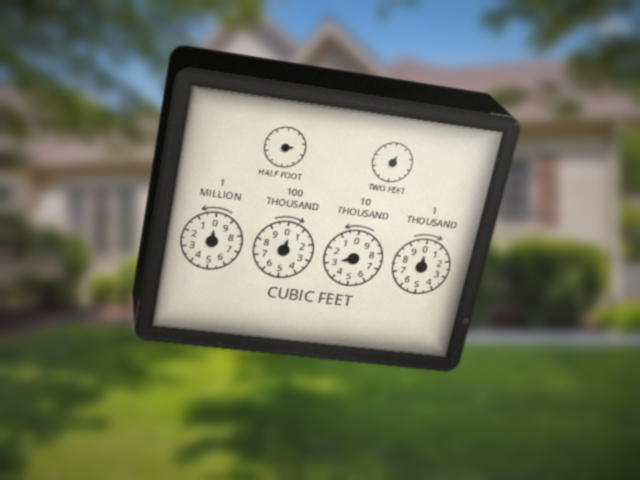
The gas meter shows 3000ft³
